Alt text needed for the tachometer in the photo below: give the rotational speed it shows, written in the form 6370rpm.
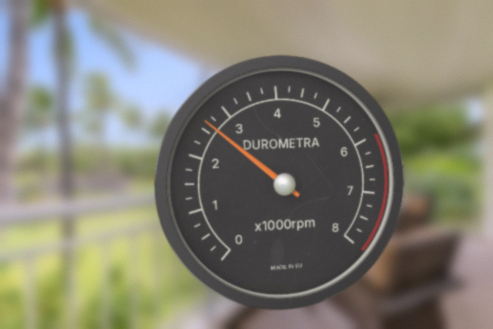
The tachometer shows 2625rpm
